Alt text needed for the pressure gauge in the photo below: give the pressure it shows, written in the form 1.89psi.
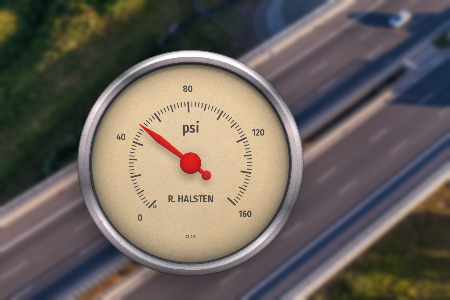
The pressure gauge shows 50psi
